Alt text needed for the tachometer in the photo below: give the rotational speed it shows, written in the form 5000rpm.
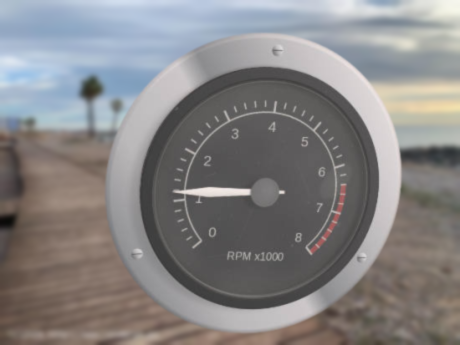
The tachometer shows 1200rpm
